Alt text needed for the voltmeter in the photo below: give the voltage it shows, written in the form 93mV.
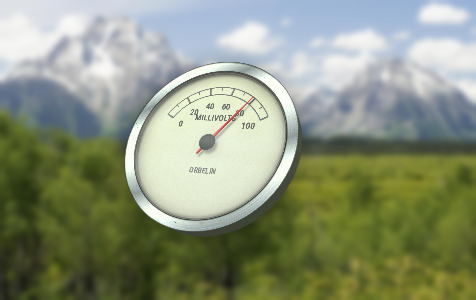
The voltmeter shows 80mV
